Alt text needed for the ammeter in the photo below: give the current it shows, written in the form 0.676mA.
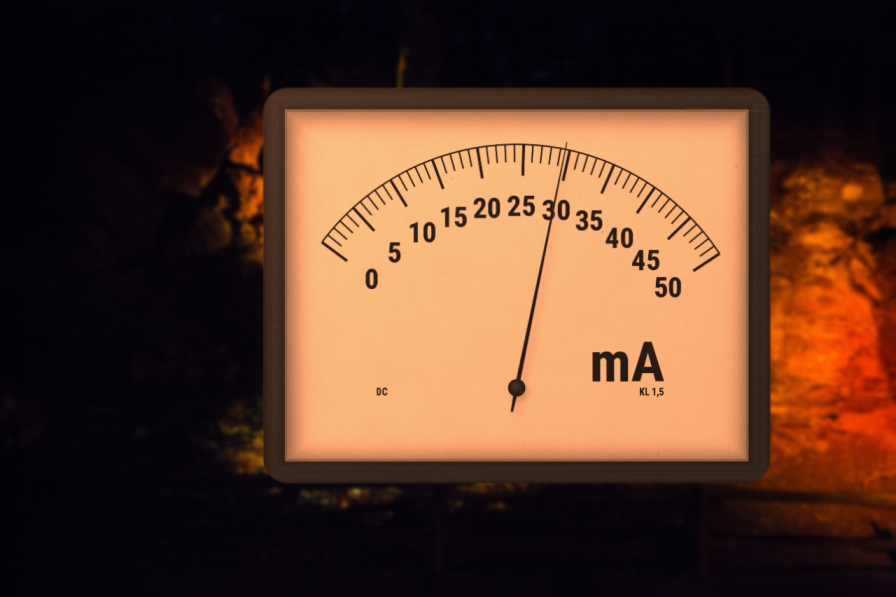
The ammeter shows 29.5mA
